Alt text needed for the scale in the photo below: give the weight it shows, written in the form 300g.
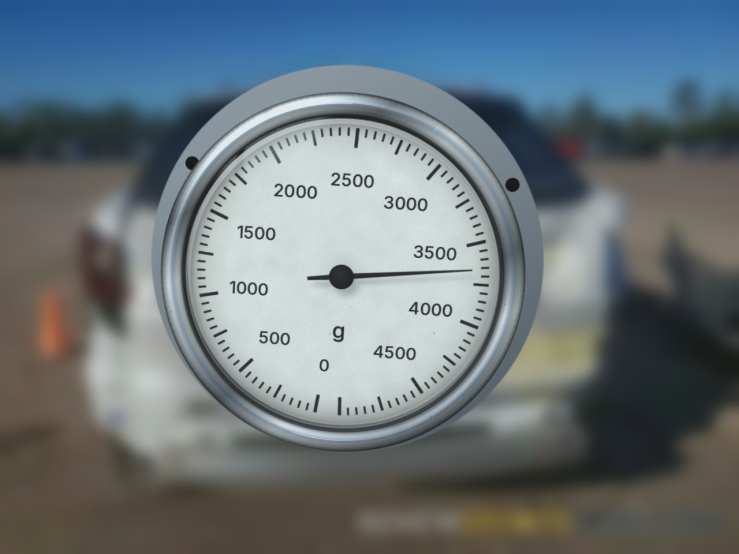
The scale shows 3650g
